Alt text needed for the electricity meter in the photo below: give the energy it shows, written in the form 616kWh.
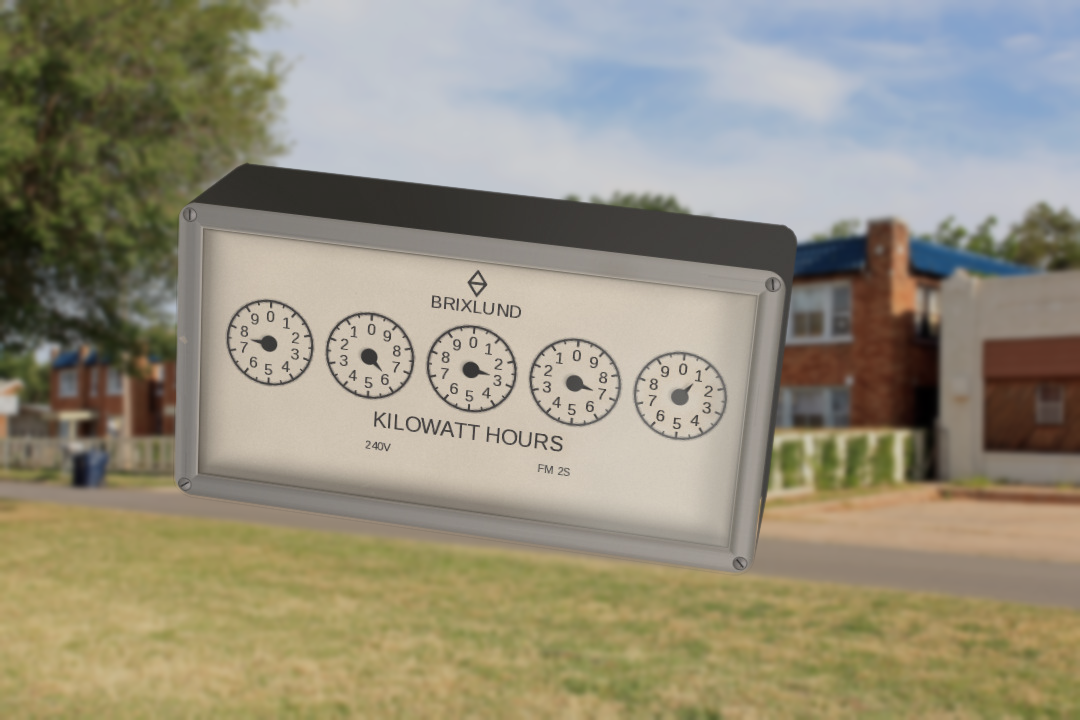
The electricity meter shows 76271kWh
